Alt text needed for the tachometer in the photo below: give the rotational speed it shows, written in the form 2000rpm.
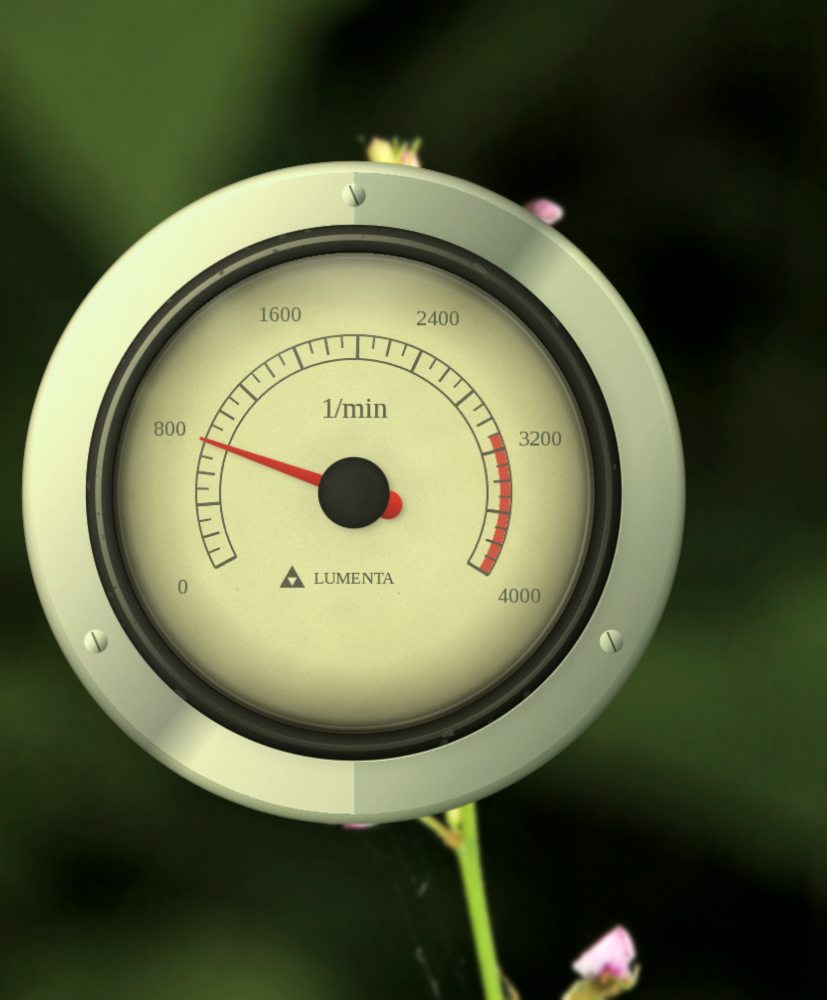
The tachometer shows 800rpm
